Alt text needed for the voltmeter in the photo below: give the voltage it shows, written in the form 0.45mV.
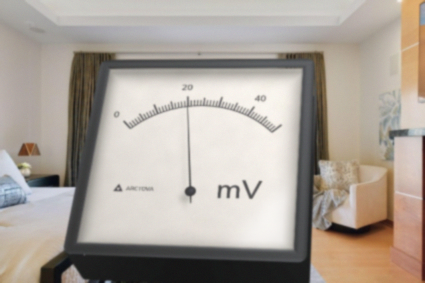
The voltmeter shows 20mV
